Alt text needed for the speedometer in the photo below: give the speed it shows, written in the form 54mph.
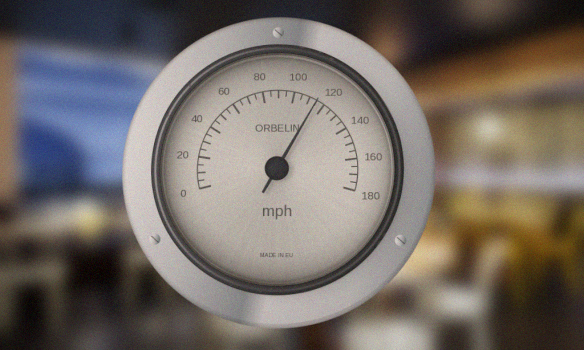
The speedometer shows 115mph
